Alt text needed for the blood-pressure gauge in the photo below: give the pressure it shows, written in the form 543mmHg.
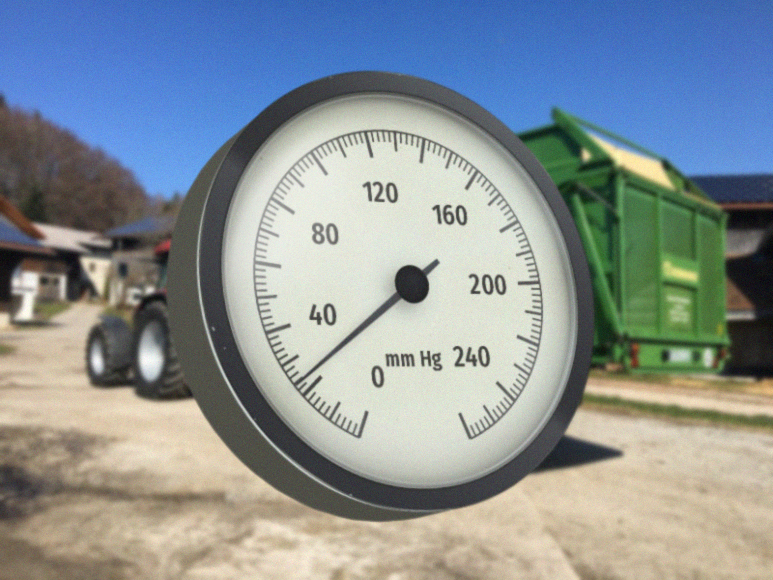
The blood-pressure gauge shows 24mmHg
